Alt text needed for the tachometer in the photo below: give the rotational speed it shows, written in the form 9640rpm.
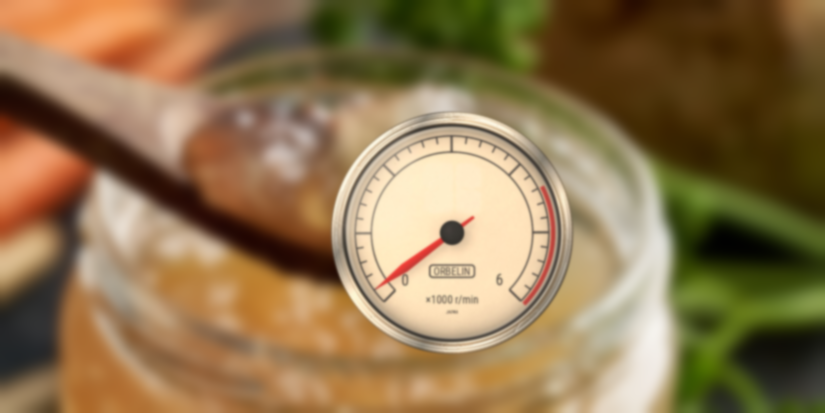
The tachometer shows 200rpm
